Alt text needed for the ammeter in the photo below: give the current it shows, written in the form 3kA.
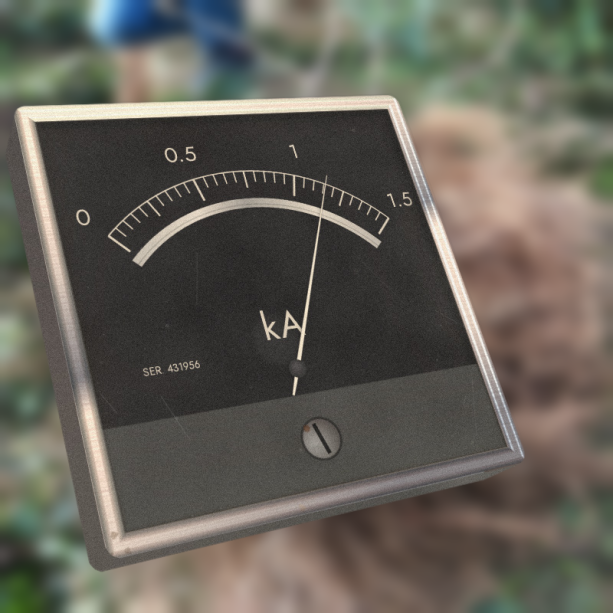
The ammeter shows 1.15kA
